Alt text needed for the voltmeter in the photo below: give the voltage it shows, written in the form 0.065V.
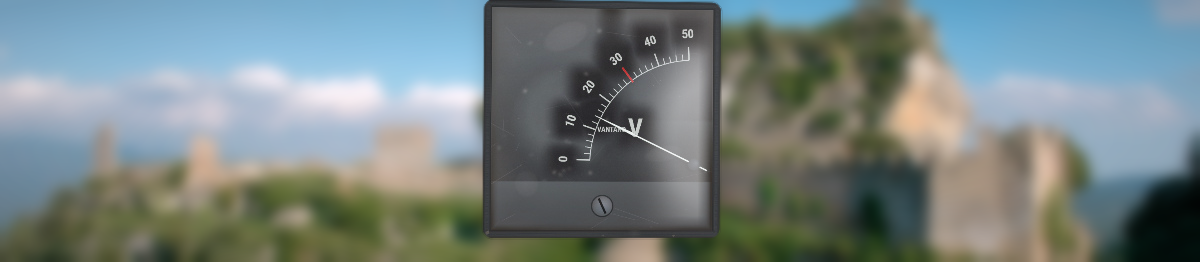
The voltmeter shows 14V
